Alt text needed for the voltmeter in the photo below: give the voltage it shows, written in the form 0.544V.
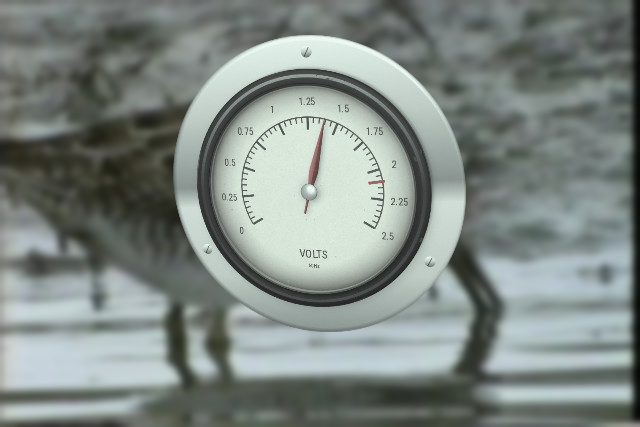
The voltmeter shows 1.4V
